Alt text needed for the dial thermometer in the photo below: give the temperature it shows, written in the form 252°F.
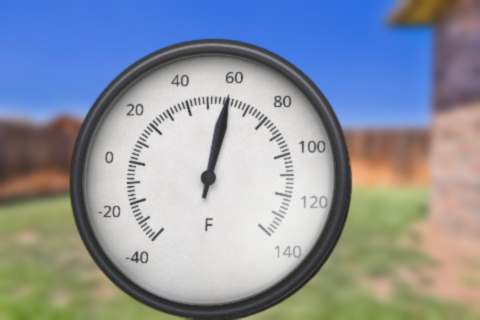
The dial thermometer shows 60°F
